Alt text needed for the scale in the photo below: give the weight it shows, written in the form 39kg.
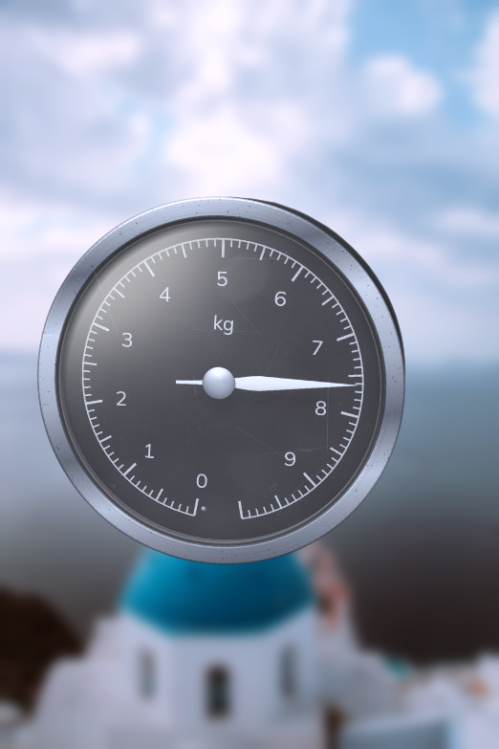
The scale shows 7.6kg
